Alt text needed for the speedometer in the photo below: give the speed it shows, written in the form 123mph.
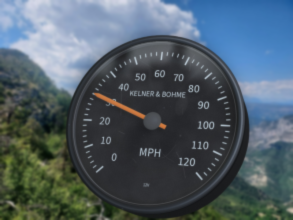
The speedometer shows 30mph
